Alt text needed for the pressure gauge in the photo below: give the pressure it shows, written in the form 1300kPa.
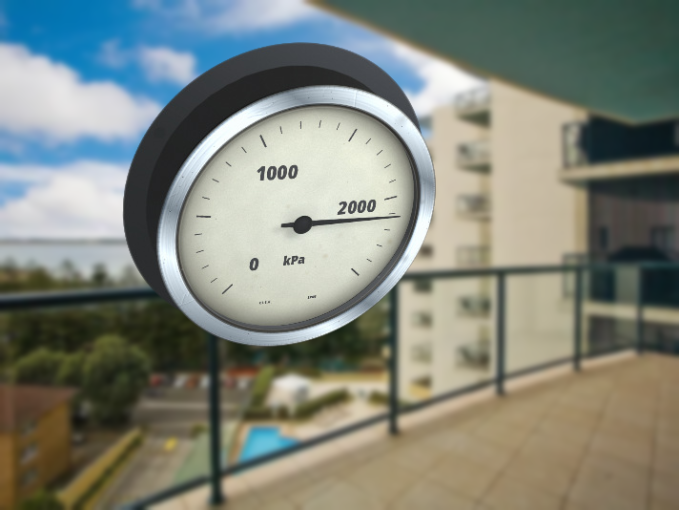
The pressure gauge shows 2100kPa
